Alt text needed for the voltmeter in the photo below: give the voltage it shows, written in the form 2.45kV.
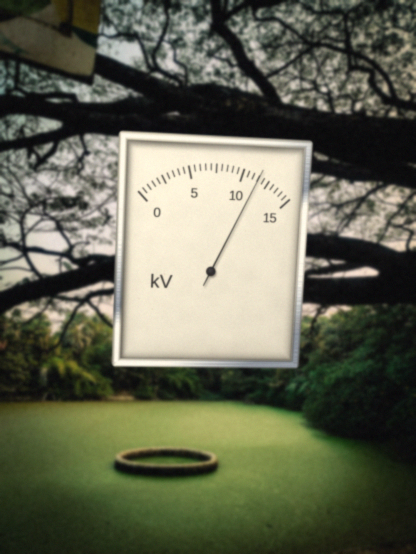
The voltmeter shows 11.5kV
